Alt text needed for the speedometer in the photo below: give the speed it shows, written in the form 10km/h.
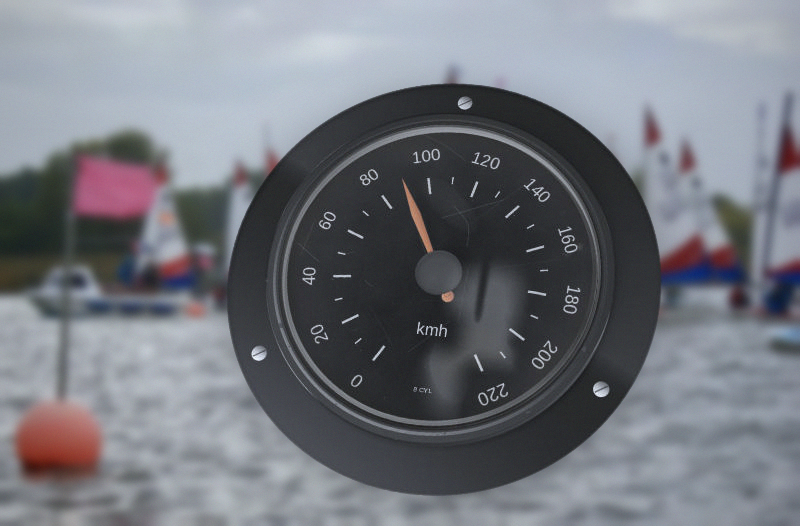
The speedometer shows 90km/h
